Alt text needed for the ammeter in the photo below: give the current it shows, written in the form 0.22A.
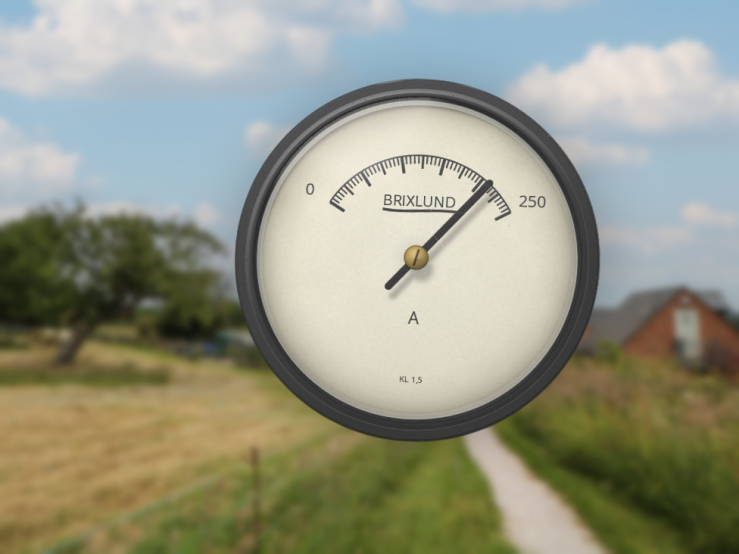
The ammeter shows 210A
